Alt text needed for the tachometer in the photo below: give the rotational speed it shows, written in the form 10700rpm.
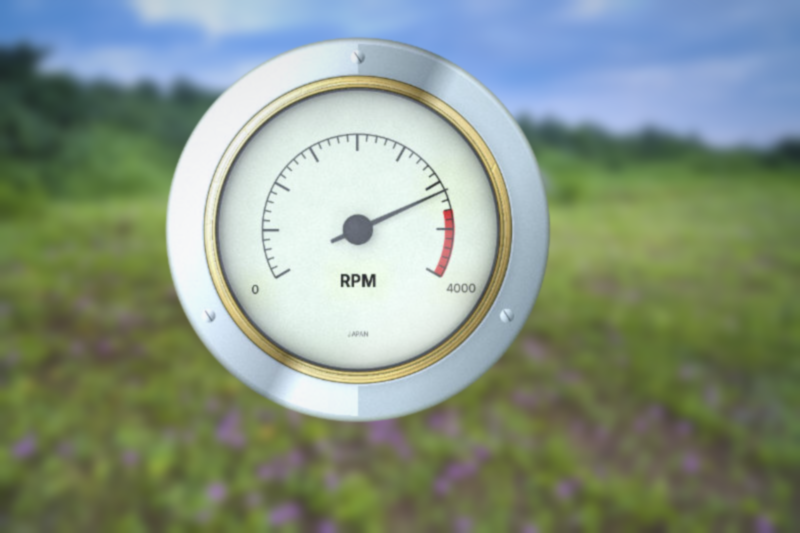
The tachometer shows 3100rpm
